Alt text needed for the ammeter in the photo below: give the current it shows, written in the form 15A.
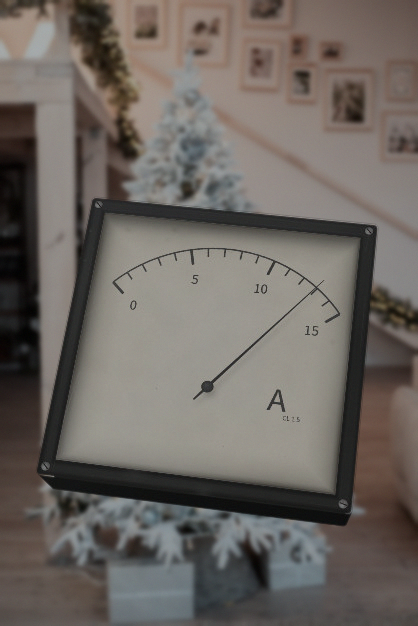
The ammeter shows 13A
